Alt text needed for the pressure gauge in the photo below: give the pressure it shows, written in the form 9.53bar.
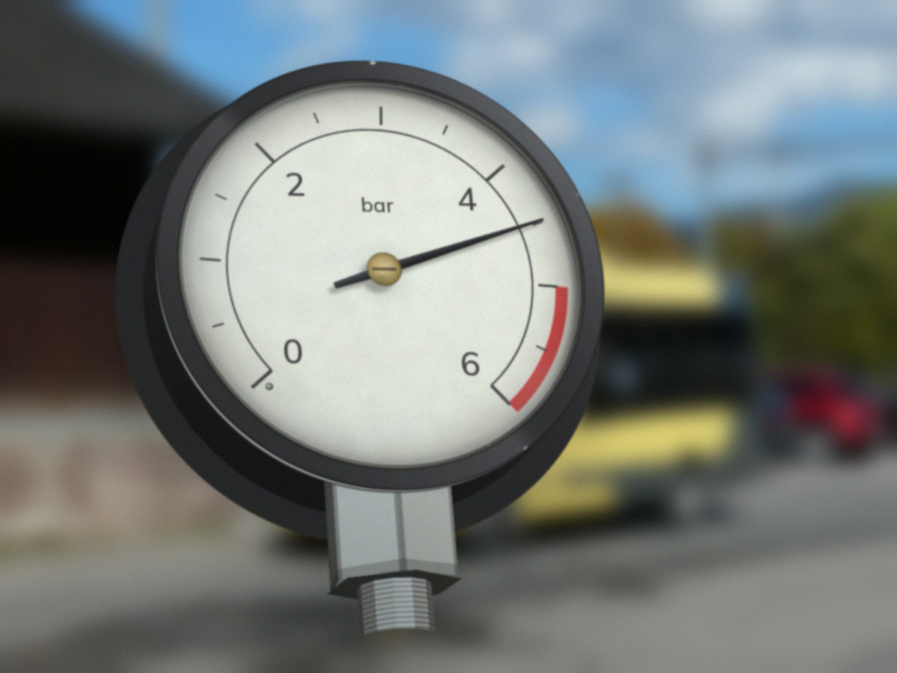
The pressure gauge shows 4.5bar
